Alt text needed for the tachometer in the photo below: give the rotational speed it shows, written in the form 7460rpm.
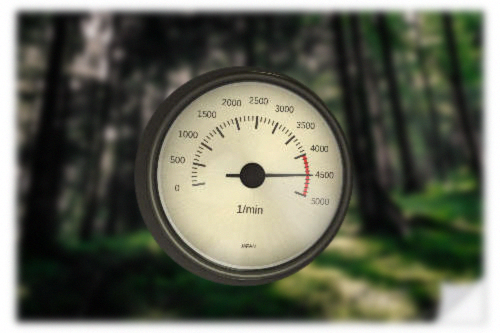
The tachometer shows 4500rpm
